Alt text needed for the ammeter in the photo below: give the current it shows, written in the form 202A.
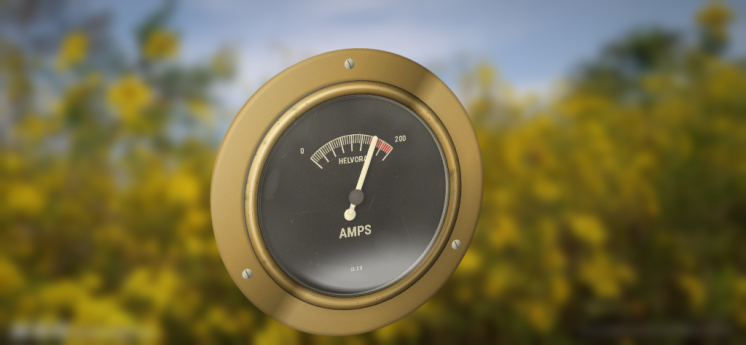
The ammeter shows 150A
